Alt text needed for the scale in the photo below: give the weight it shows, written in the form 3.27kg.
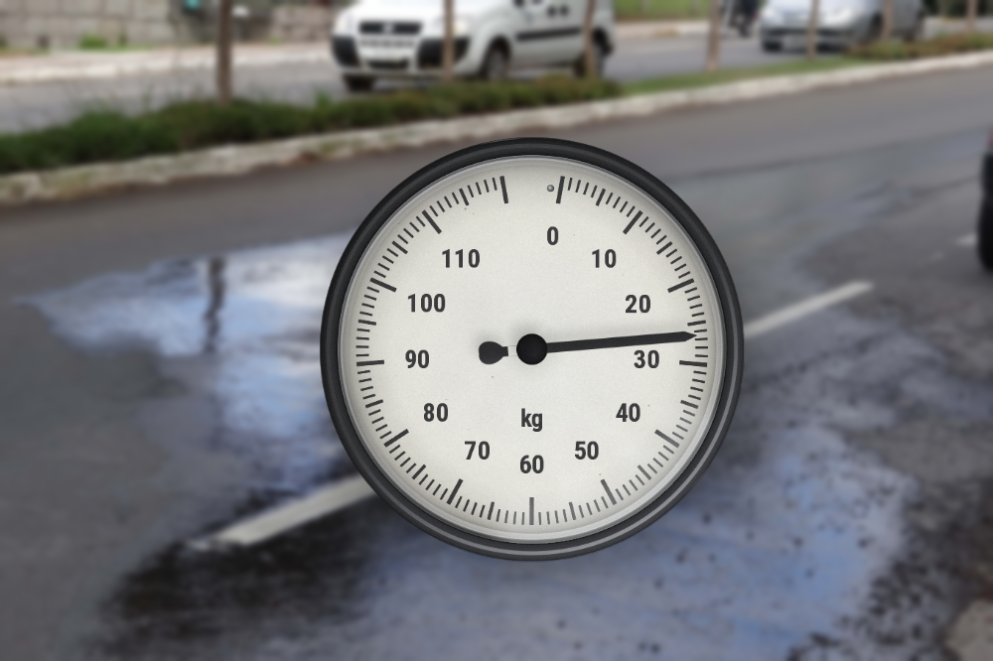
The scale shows 26.5kg
